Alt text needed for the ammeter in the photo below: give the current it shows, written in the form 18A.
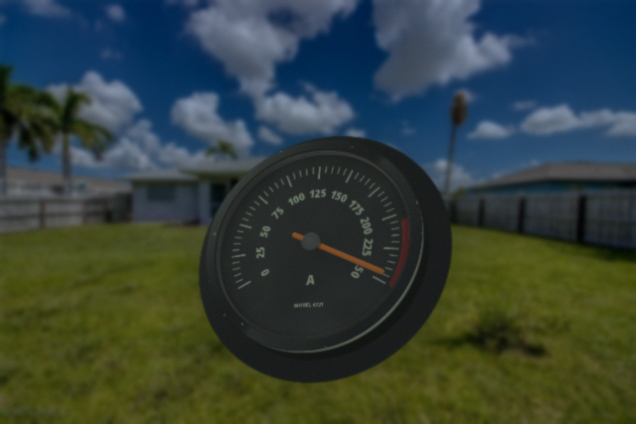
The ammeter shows 245A
